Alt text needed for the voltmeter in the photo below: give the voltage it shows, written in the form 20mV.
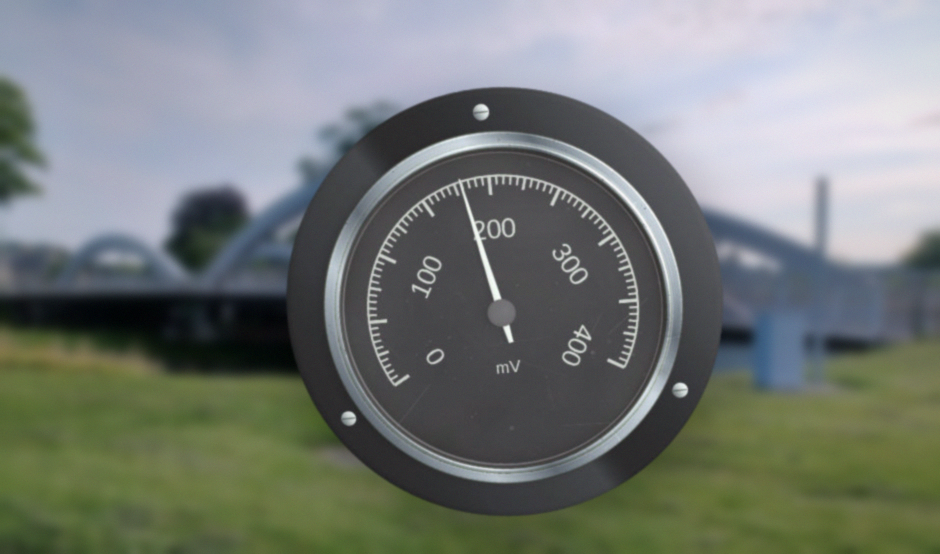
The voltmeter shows 180mV
